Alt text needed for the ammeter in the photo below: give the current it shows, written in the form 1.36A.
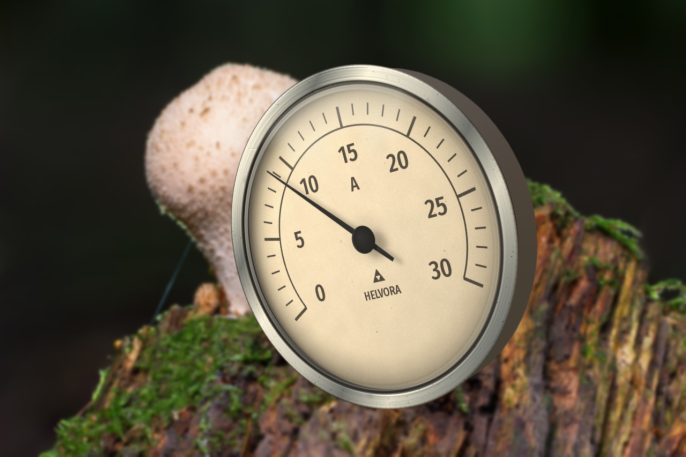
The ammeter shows 9A
